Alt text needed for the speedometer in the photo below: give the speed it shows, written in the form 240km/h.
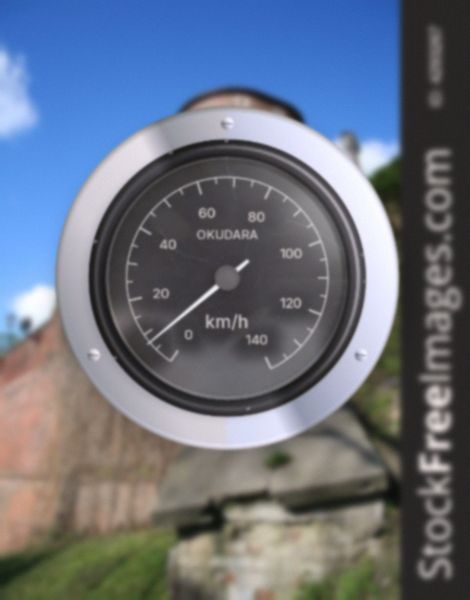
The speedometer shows 7.5km/h
